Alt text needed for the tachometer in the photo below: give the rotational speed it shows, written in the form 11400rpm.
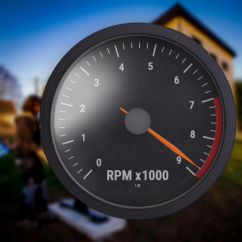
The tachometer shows 8800rpm
